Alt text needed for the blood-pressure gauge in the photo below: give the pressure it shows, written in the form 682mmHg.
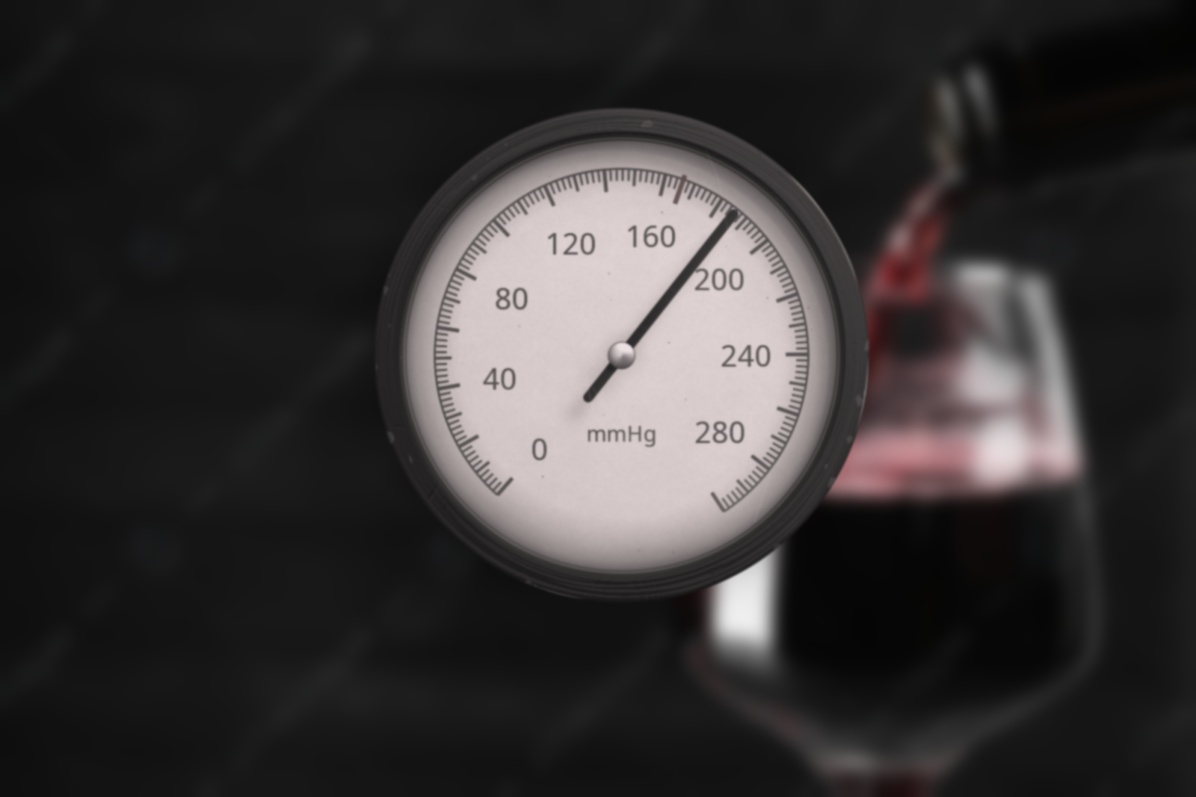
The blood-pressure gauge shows 186mmHg
